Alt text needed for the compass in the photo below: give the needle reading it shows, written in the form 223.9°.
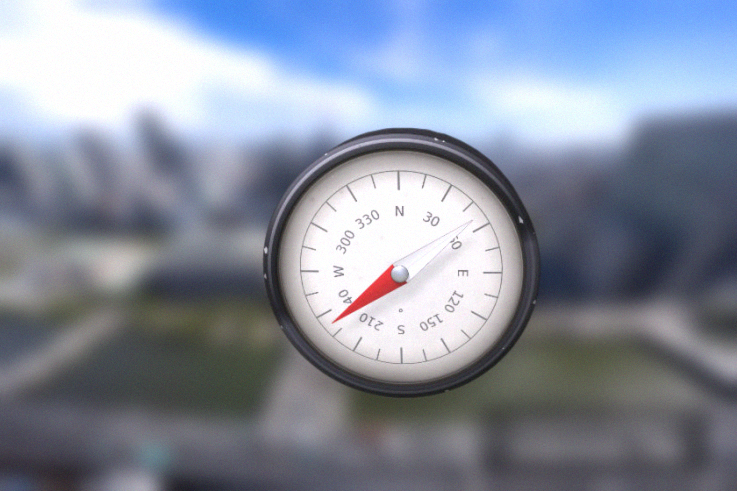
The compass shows 232.5°
